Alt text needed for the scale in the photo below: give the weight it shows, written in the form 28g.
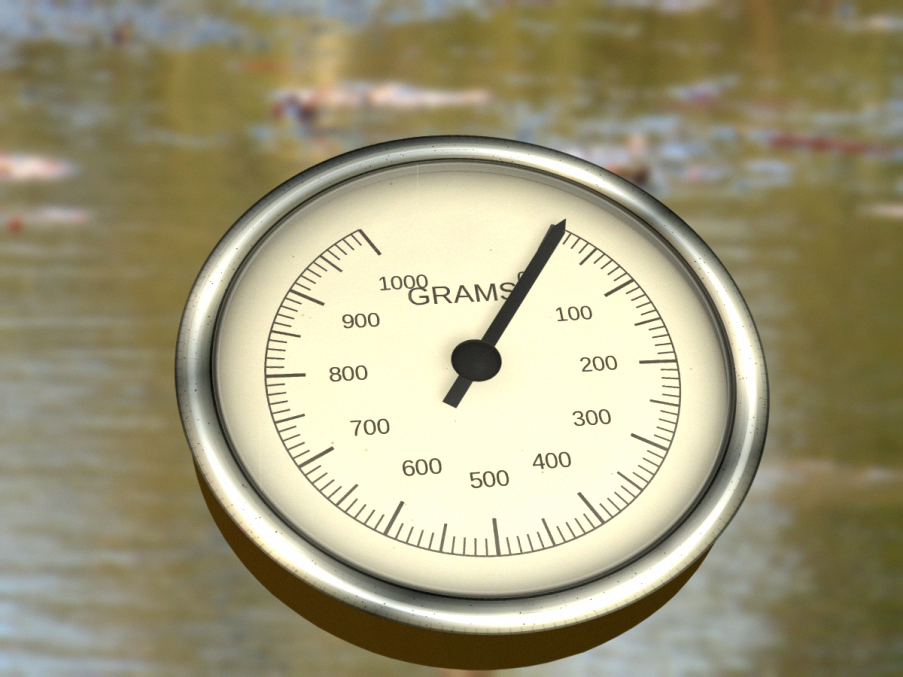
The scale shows 10g
